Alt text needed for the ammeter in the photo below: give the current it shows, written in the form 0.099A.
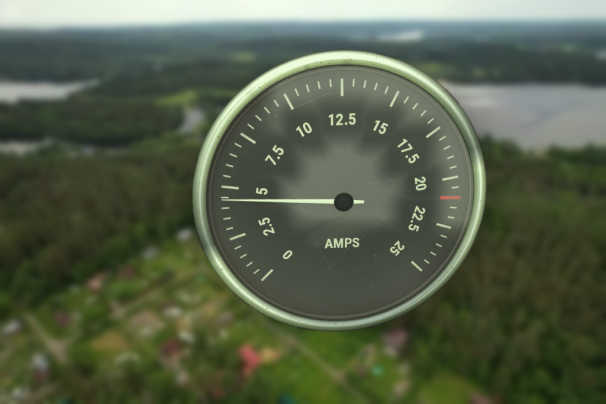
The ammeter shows 4.5A
